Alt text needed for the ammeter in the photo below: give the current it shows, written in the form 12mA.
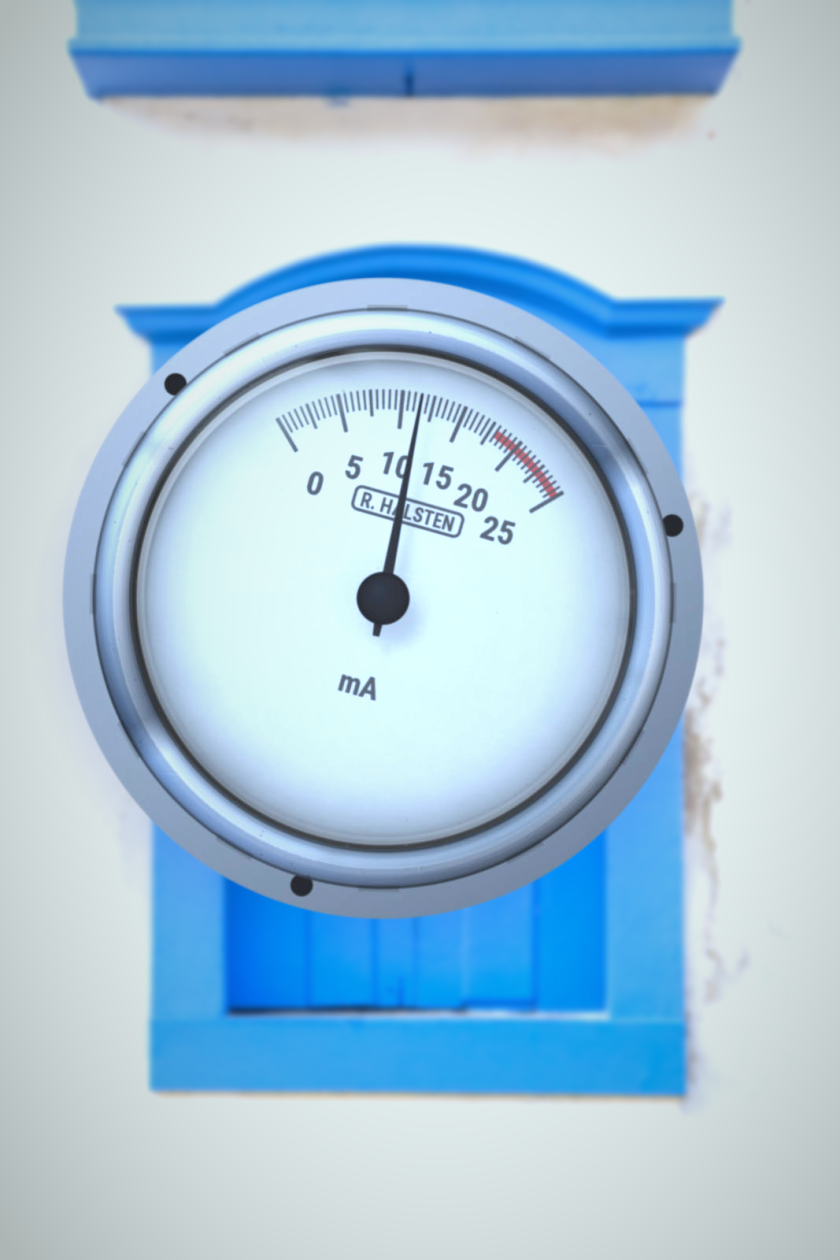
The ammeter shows 11.5mA
